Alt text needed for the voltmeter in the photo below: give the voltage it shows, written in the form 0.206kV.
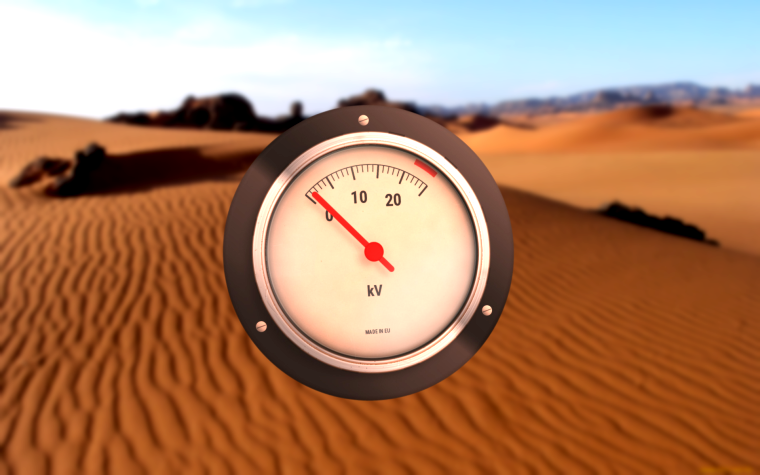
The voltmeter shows 1kV
